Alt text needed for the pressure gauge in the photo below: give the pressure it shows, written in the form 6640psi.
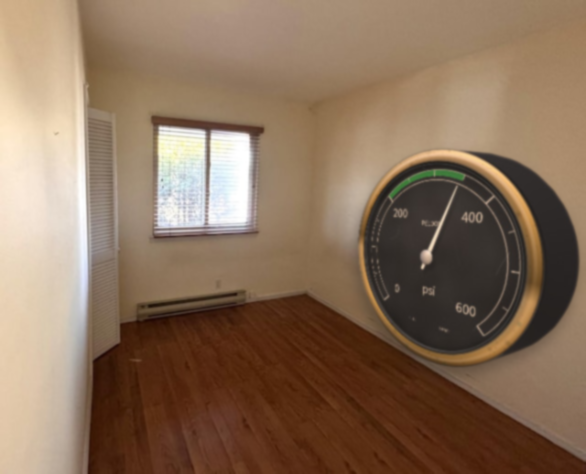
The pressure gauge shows 350psi
